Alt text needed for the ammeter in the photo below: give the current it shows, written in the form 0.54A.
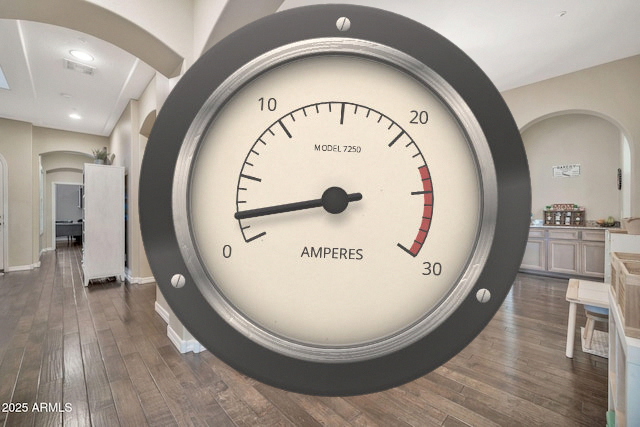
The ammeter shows 2A
